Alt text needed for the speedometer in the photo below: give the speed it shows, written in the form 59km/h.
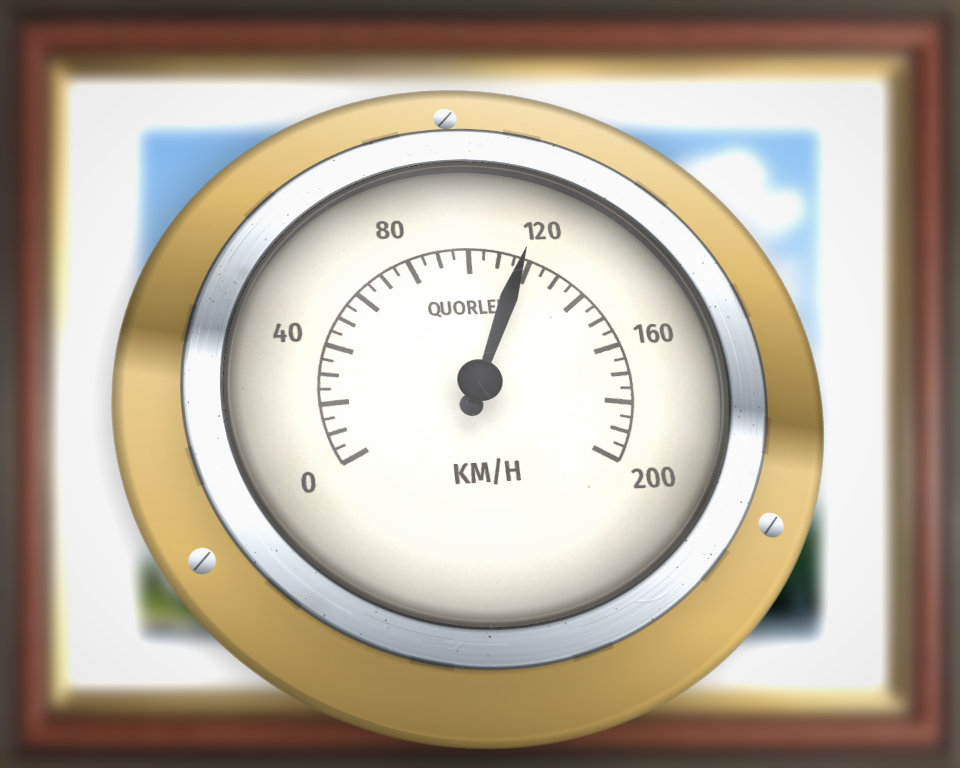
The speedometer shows 117.5km/h
